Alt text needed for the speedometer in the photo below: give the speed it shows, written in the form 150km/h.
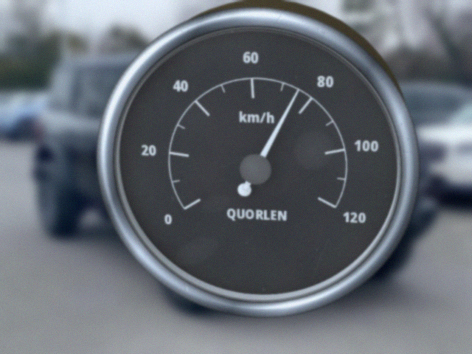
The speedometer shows 75km/h
